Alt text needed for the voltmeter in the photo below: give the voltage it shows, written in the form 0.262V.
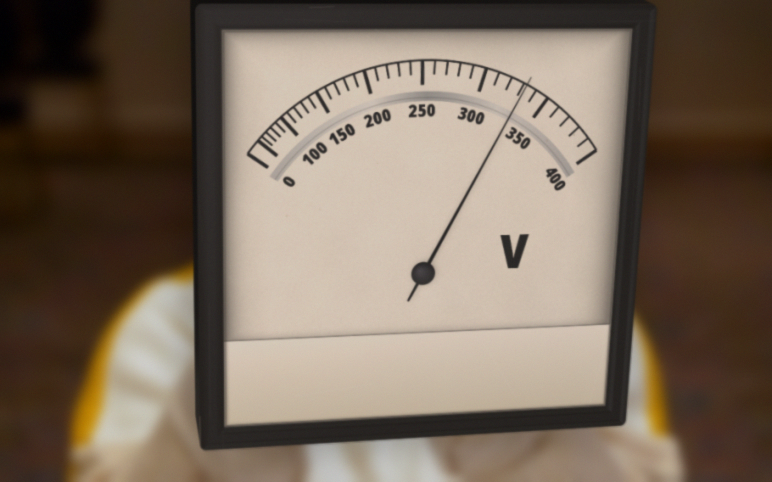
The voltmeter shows 330V
